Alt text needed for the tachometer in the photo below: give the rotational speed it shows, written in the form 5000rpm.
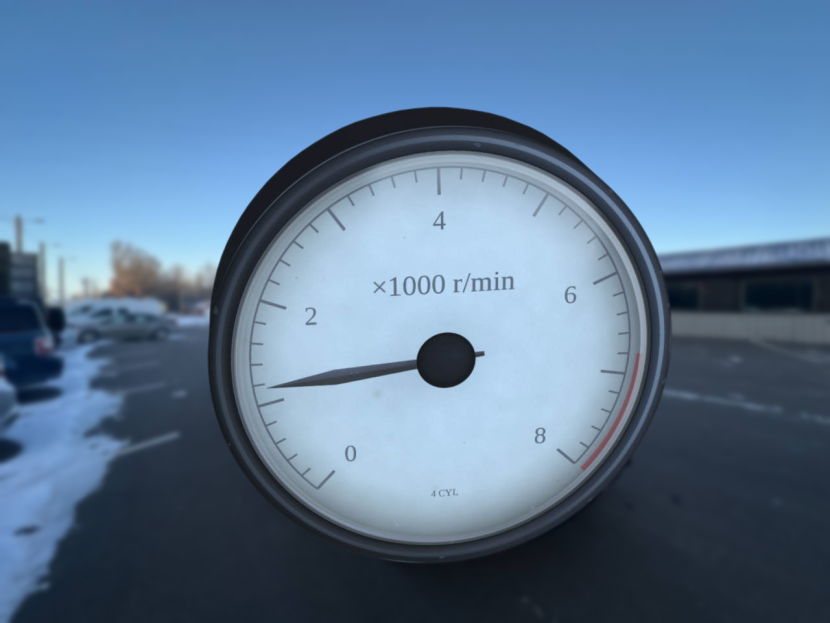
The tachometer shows 1200rpm
